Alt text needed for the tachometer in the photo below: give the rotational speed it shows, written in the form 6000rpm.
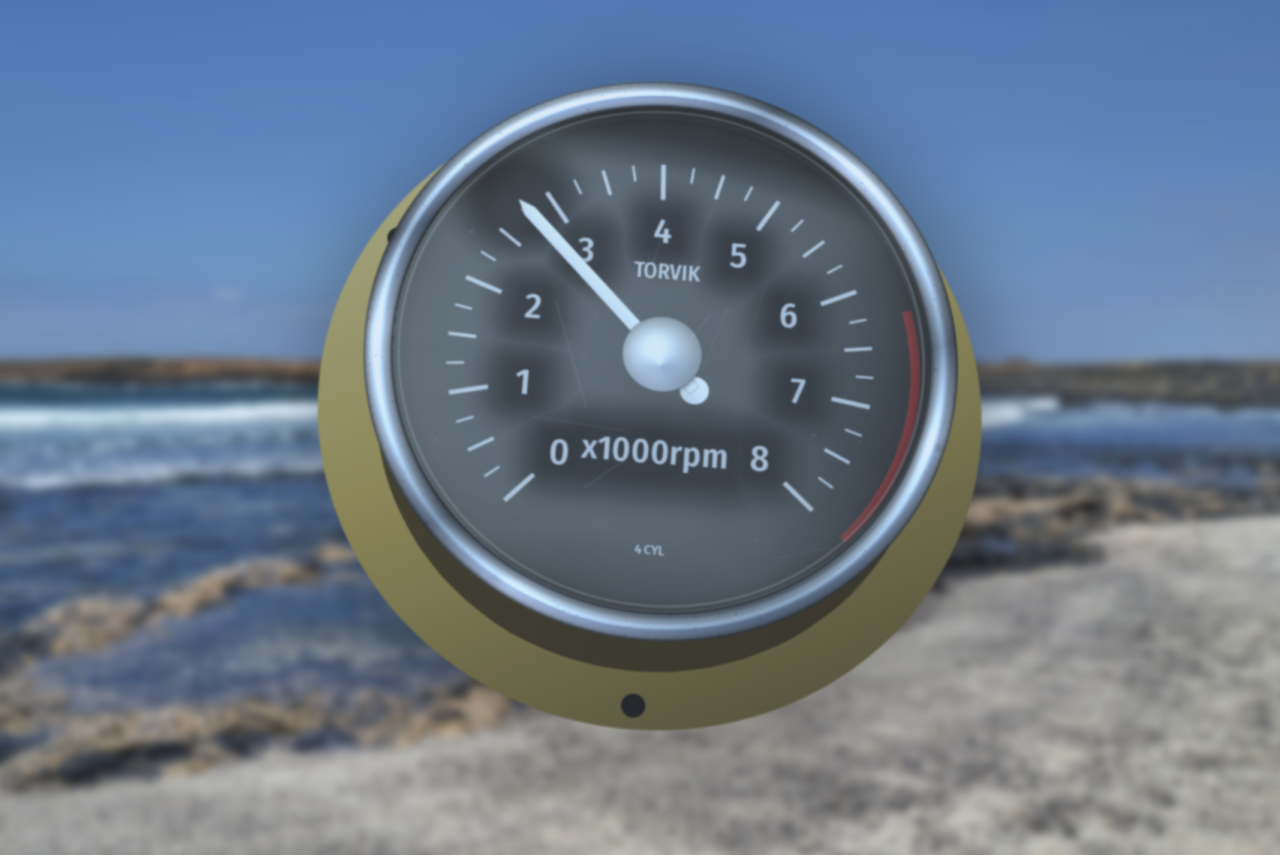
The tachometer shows 2750rpm
